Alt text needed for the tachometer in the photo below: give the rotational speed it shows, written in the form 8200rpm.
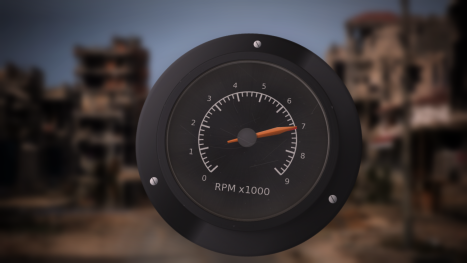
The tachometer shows 7000rpm
